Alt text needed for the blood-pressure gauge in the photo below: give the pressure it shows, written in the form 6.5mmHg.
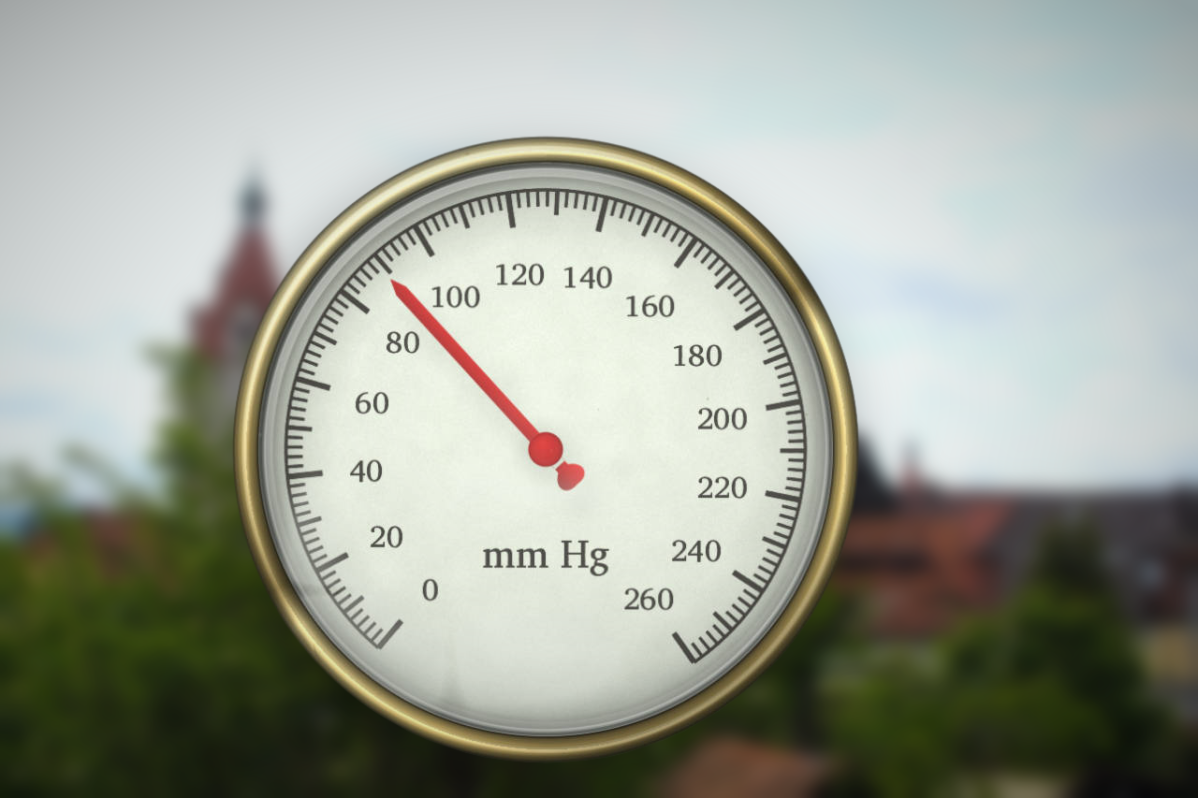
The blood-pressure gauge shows 89mmHg
